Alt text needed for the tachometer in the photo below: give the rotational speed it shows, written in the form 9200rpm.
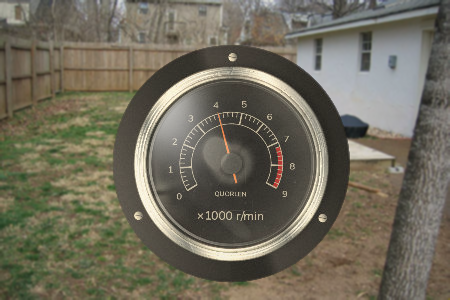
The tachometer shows 4000rpm
